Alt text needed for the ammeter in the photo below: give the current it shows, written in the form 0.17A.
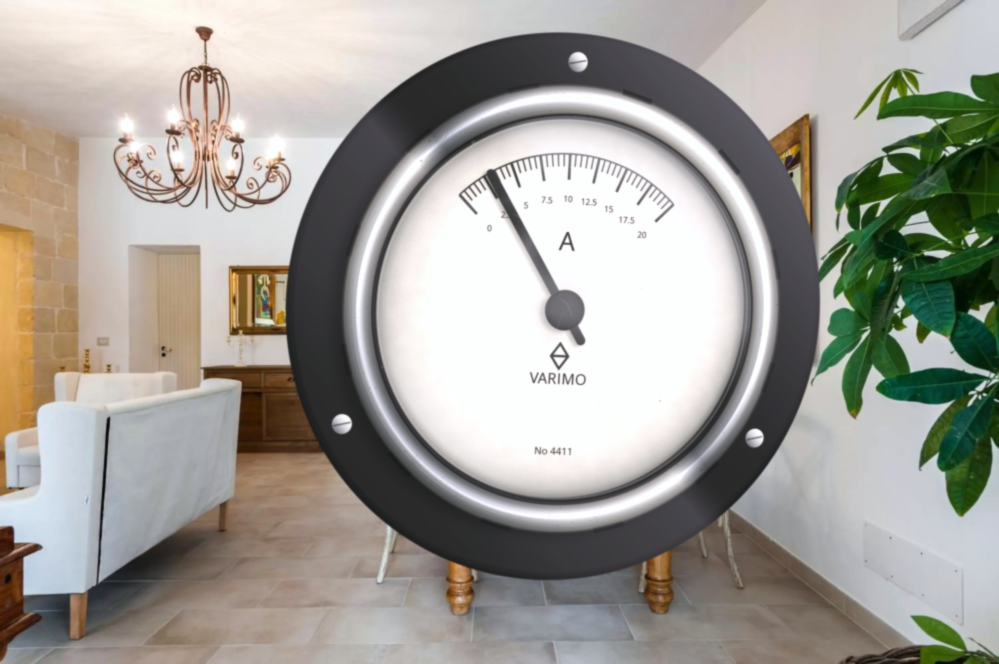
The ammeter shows 3A
